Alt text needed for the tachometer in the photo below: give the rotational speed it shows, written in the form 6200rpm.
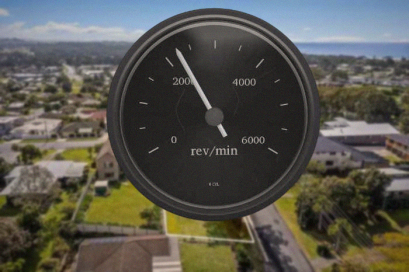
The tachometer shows 2250rpm
